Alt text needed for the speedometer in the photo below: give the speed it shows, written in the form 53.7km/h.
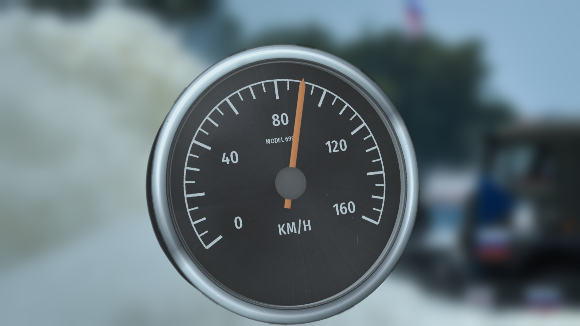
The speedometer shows 90km/h
